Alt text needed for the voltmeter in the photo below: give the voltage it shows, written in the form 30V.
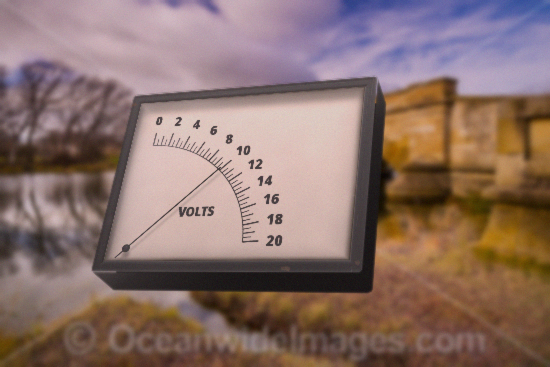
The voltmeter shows 10V
